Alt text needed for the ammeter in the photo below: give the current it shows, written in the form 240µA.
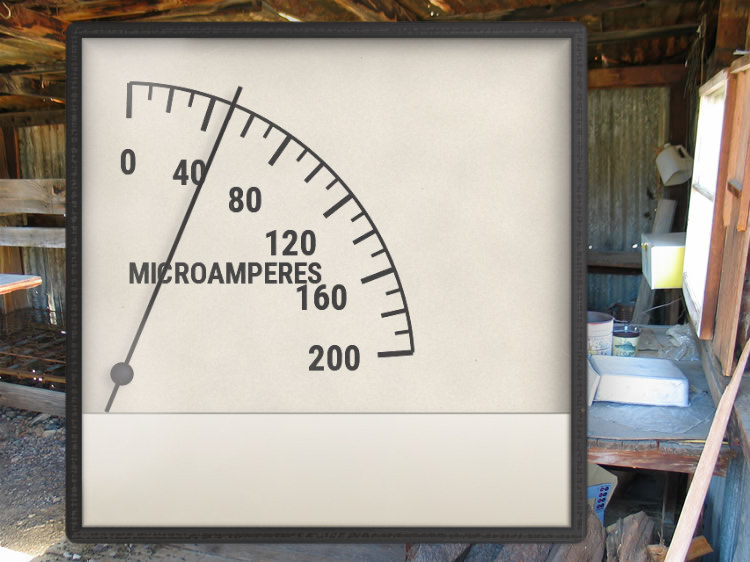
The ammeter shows 50µA
